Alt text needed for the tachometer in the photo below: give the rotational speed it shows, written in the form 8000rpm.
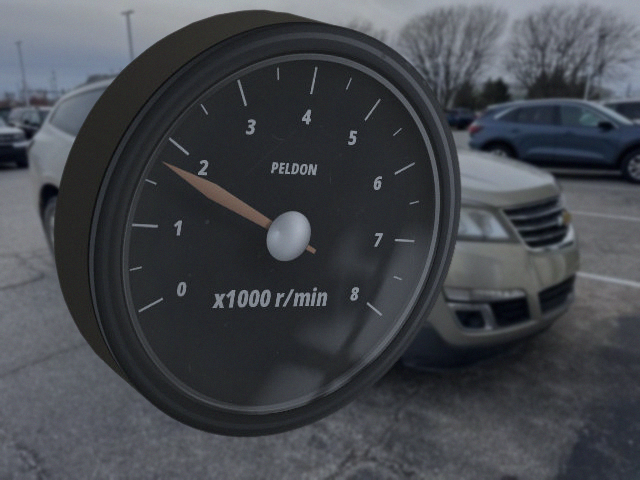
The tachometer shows 1750rpm
